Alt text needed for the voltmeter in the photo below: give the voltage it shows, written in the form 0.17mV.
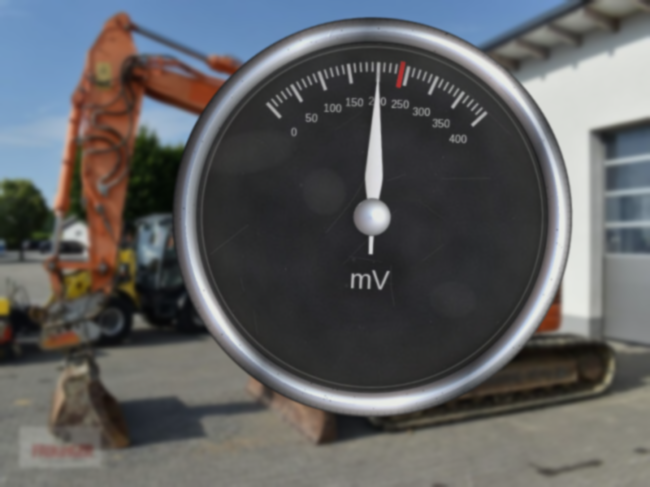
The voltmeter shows 200mV
